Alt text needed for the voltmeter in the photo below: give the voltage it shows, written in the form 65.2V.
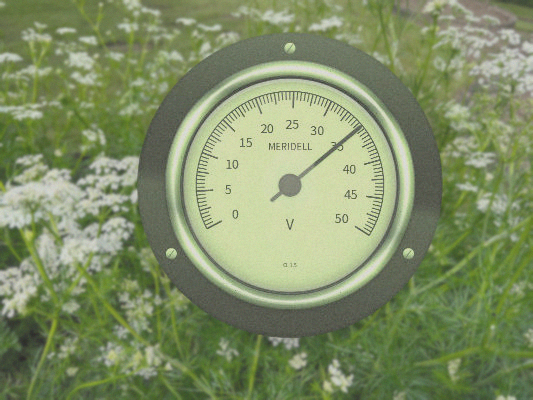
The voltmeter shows 35V
